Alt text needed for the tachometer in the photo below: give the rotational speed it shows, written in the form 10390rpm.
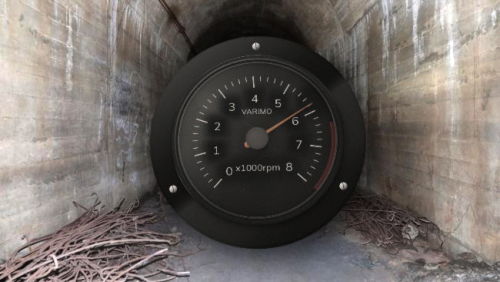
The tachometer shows 5800rpm
